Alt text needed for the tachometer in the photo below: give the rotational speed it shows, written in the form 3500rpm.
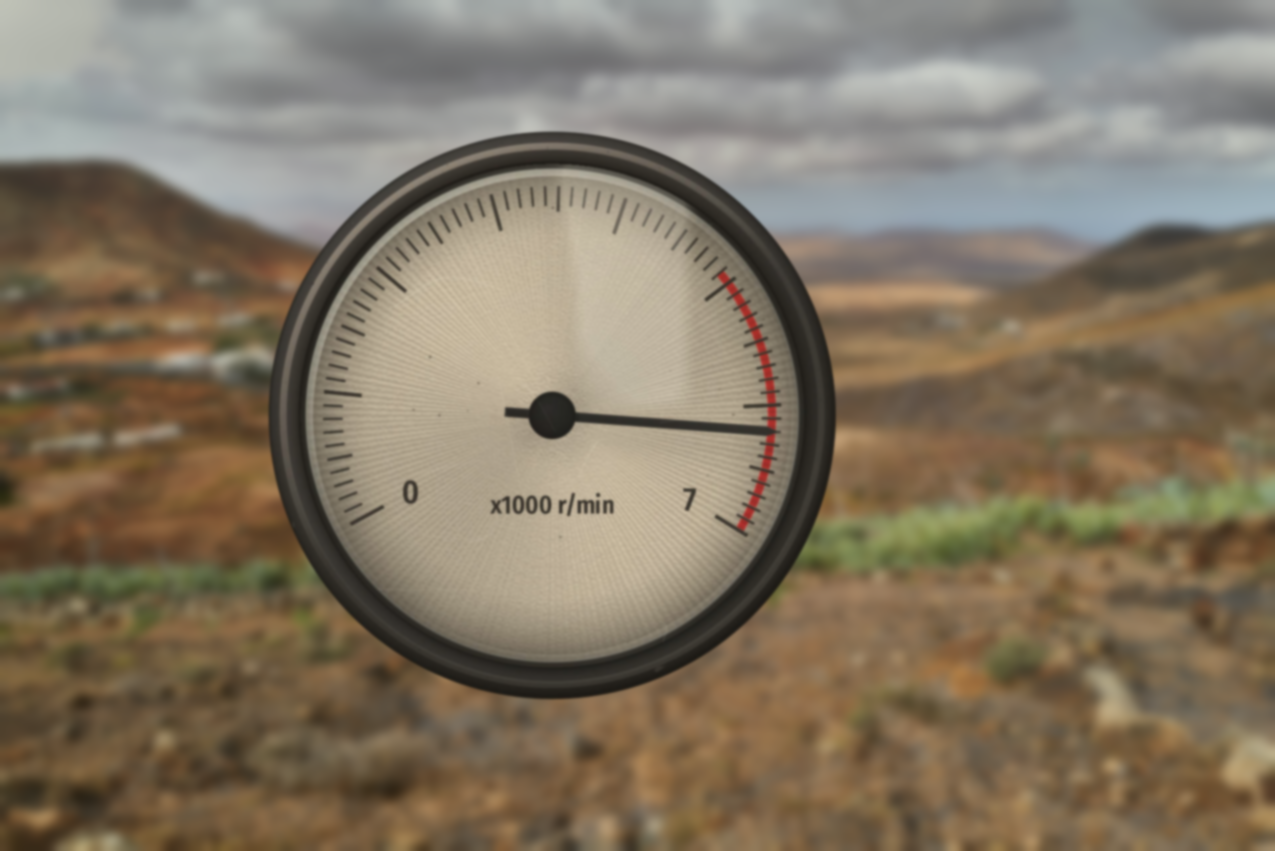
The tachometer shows 6200rpm
